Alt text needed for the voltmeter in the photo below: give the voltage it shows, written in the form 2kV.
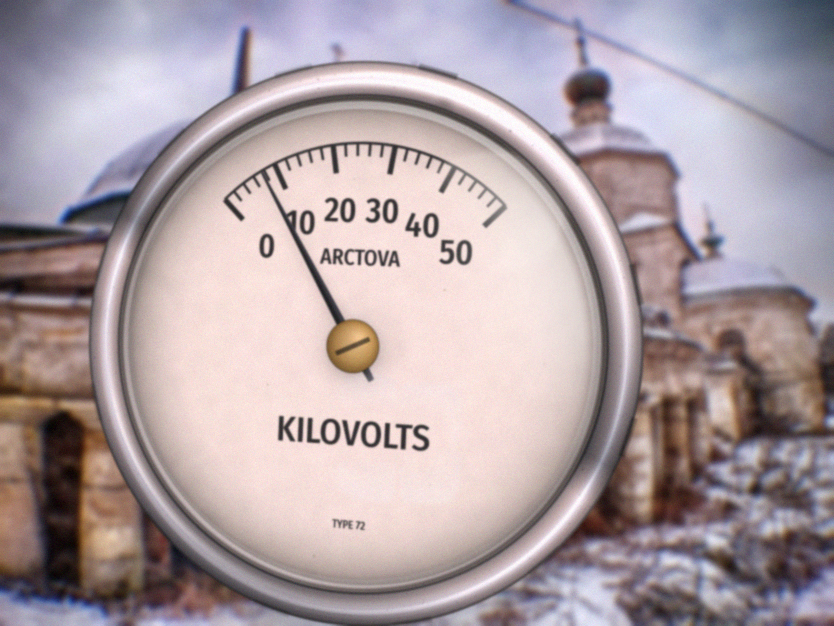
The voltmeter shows 8kV
